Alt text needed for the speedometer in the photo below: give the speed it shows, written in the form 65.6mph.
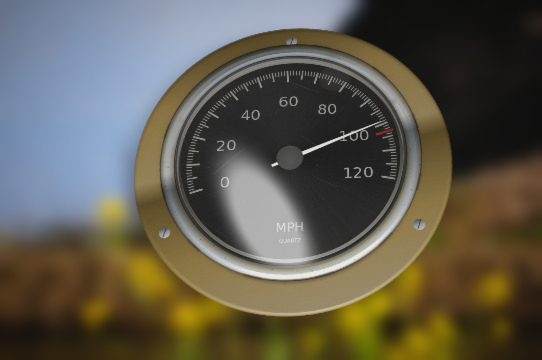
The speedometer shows 100mph
